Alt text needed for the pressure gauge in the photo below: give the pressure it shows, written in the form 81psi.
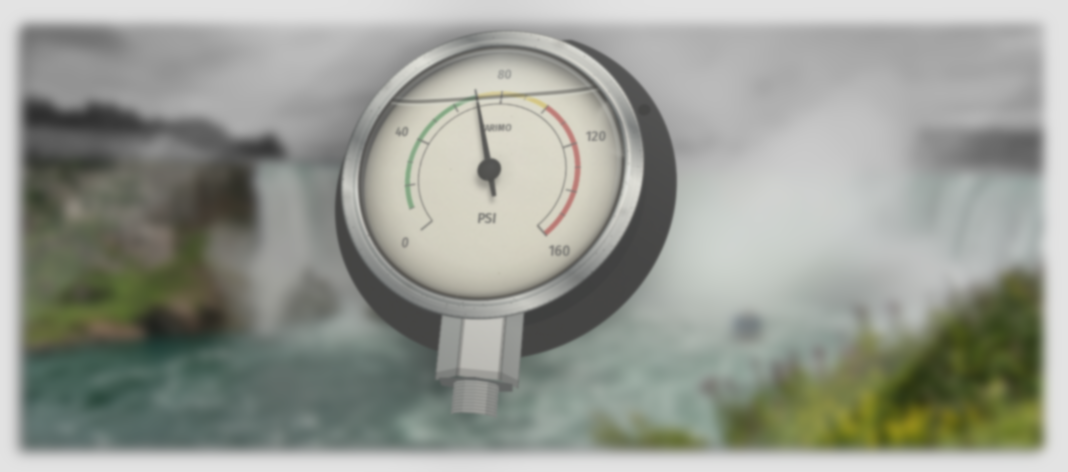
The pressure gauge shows 70psi
